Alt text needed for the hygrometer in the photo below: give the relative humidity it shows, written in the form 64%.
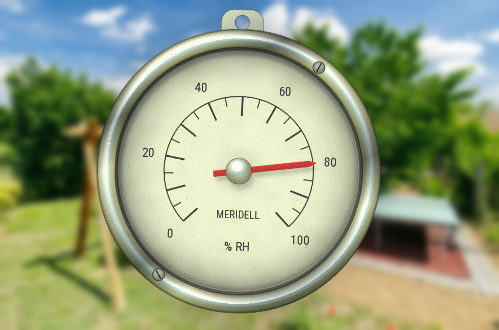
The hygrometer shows 80%
